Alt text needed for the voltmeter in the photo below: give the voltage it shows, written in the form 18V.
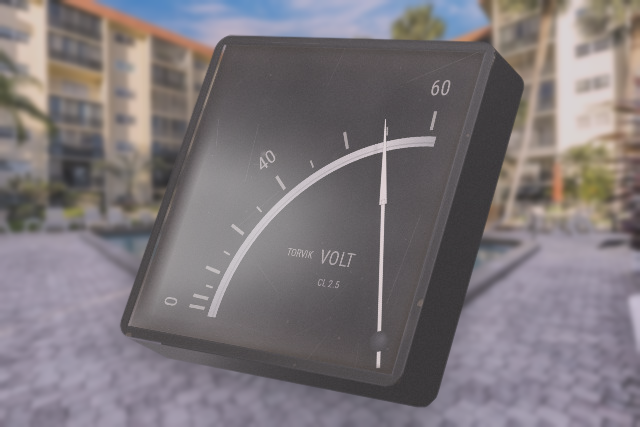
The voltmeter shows 55V
